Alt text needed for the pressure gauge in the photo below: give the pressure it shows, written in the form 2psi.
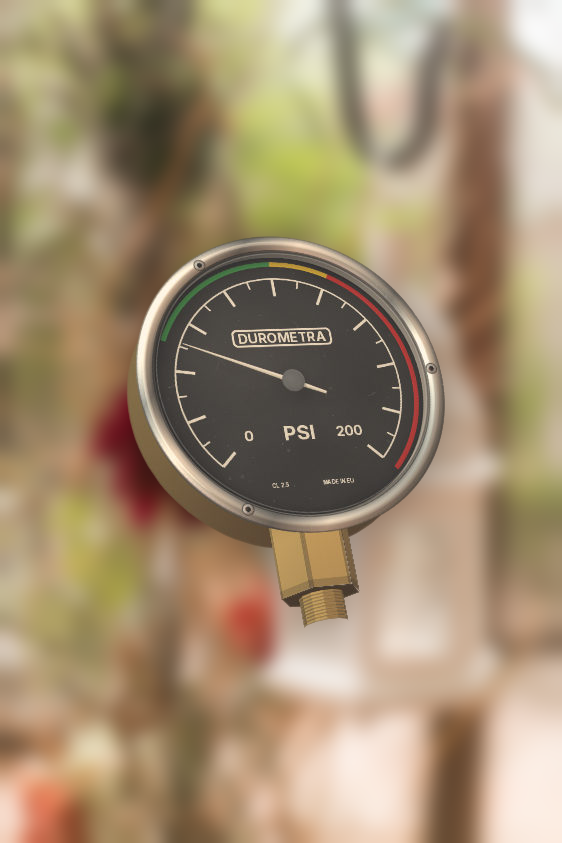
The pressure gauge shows 50psi
